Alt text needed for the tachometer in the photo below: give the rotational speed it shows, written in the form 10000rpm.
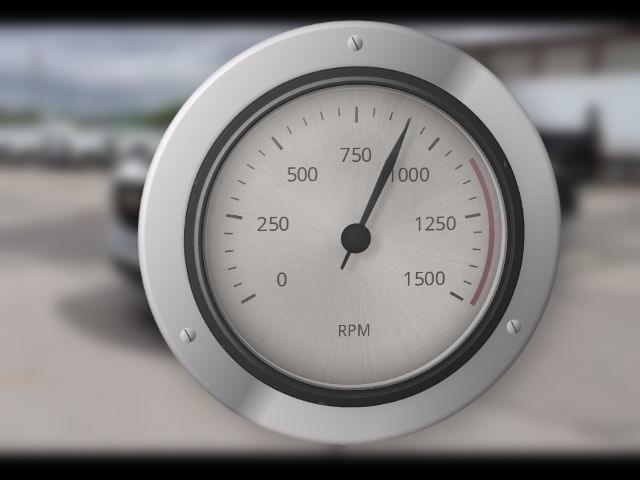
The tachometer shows 900rpm
